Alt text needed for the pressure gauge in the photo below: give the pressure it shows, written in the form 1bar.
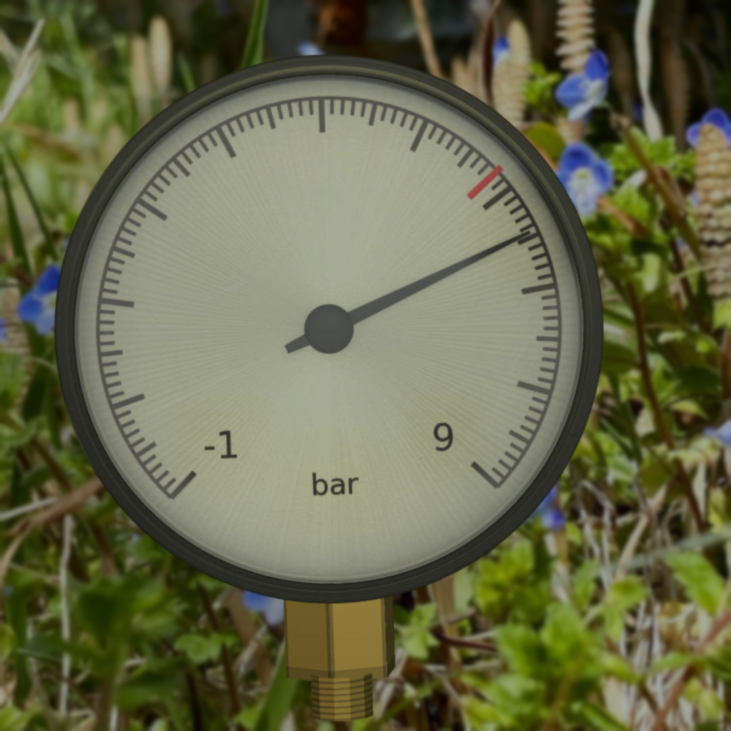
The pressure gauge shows 6.45bar
